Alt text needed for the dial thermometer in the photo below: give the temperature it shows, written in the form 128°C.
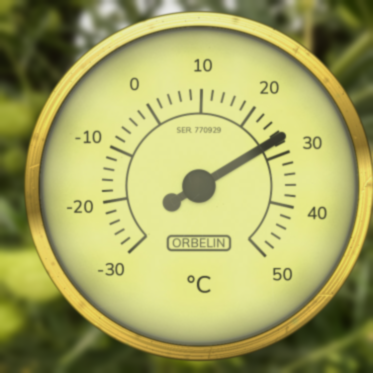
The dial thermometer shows 27°C
